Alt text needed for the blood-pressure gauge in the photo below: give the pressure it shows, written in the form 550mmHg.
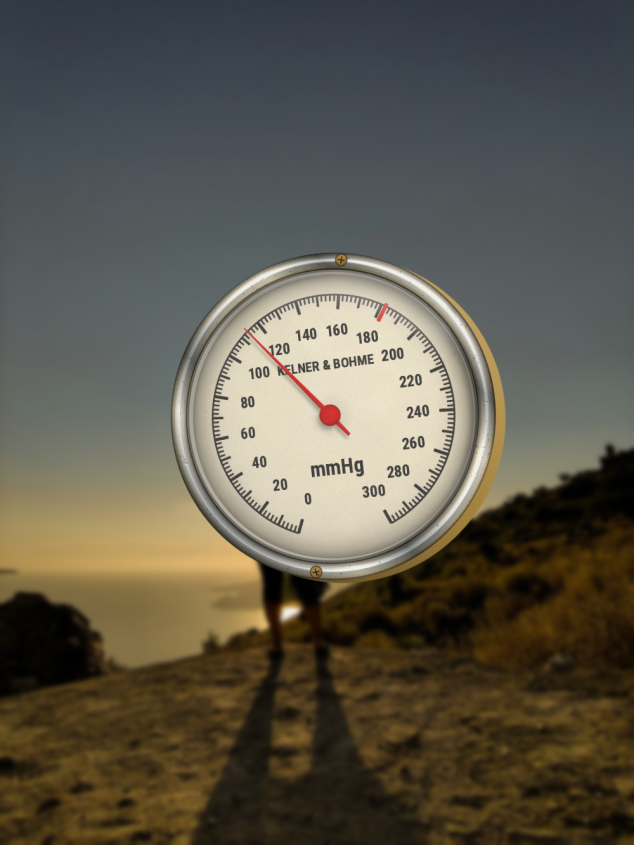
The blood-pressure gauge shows 114mmHg
